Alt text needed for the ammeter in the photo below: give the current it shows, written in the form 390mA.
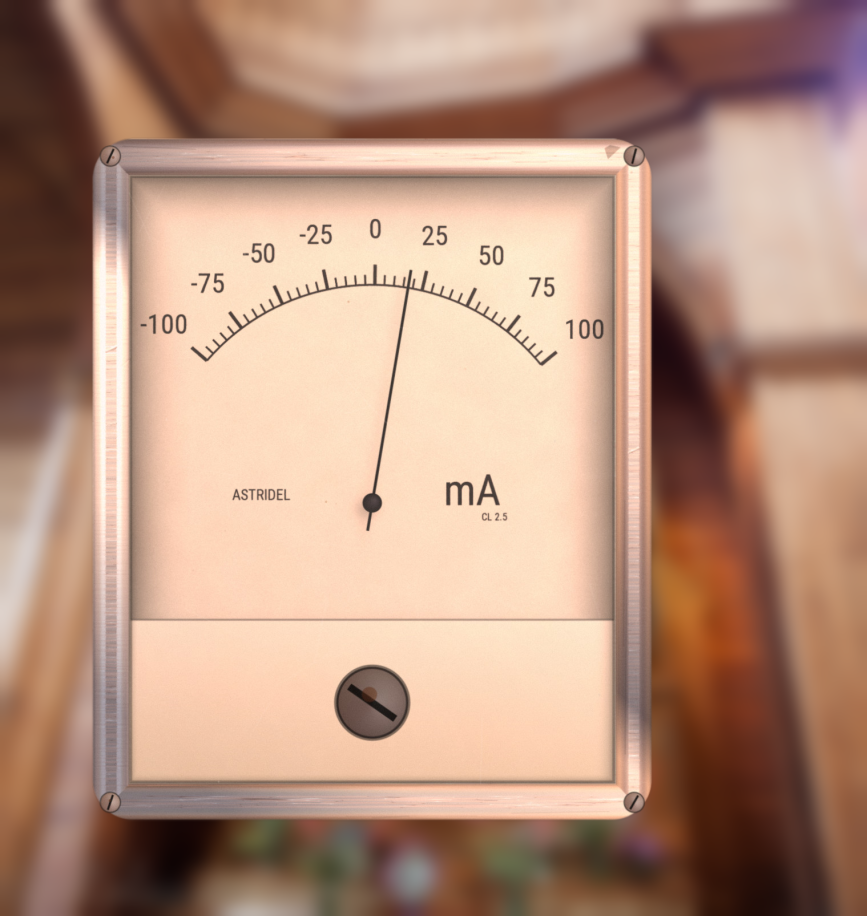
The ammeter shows 17.5mA
